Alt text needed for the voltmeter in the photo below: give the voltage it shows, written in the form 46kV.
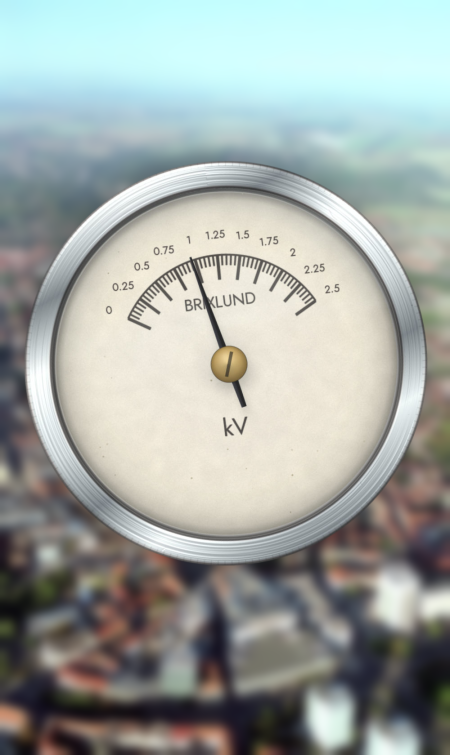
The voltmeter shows 0.95kV
